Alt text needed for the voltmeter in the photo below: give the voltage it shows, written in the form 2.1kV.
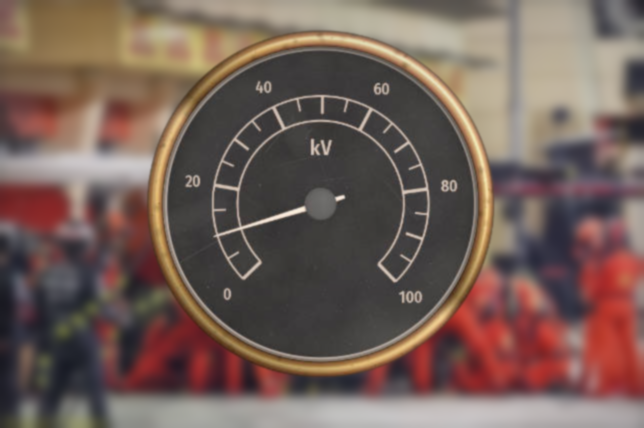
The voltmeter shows 10kV
